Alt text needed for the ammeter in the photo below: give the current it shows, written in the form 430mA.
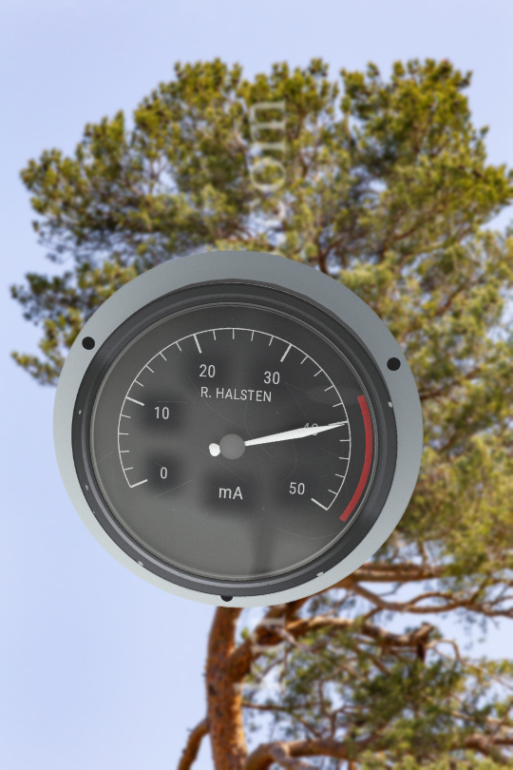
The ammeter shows 40mA
